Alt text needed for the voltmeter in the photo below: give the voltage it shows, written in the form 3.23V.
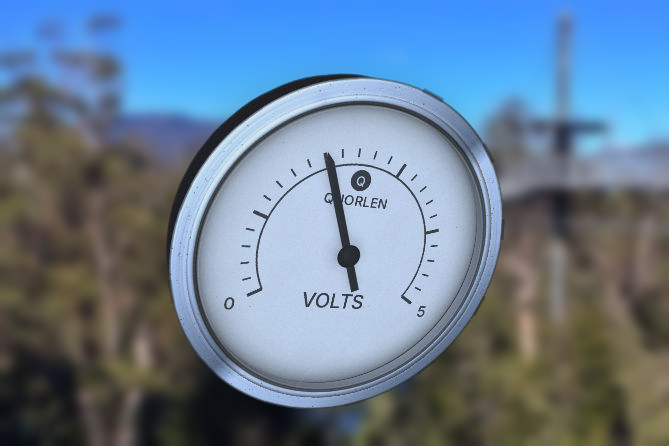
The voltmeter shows 2V
